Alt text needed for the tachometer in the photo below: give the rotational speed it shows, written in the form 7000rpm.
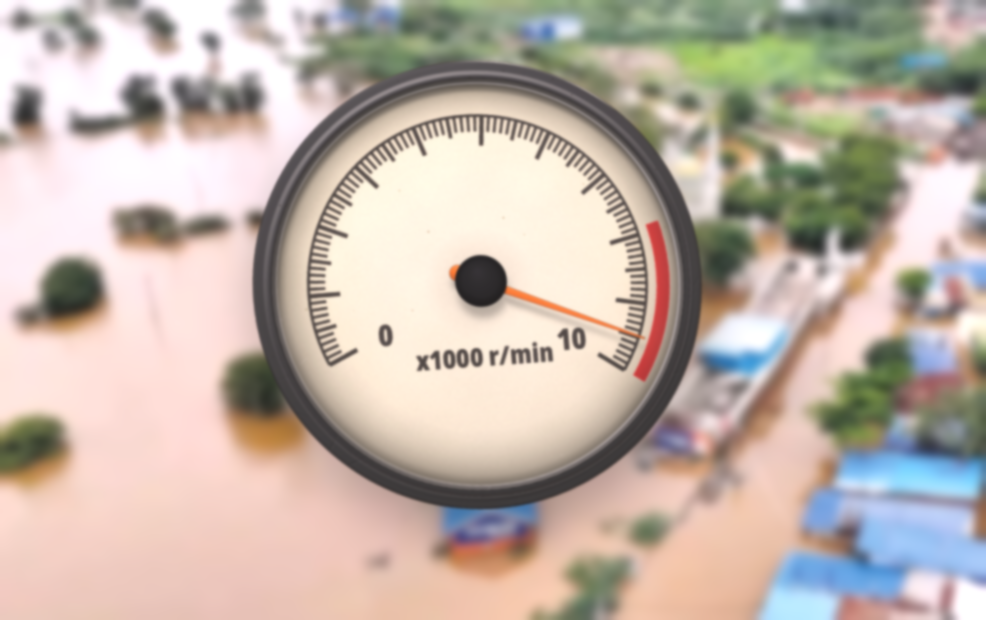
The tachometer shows 9500rpm
